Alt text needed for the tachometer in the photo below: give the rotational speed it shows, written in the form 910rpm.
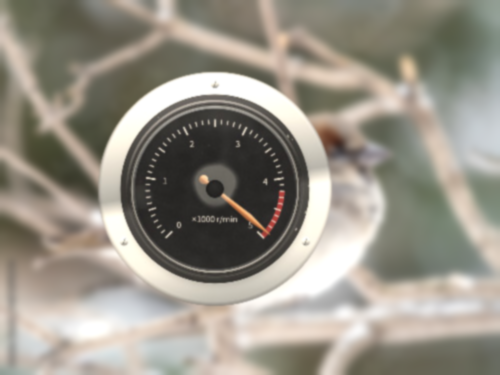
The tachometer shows 4900rpm
